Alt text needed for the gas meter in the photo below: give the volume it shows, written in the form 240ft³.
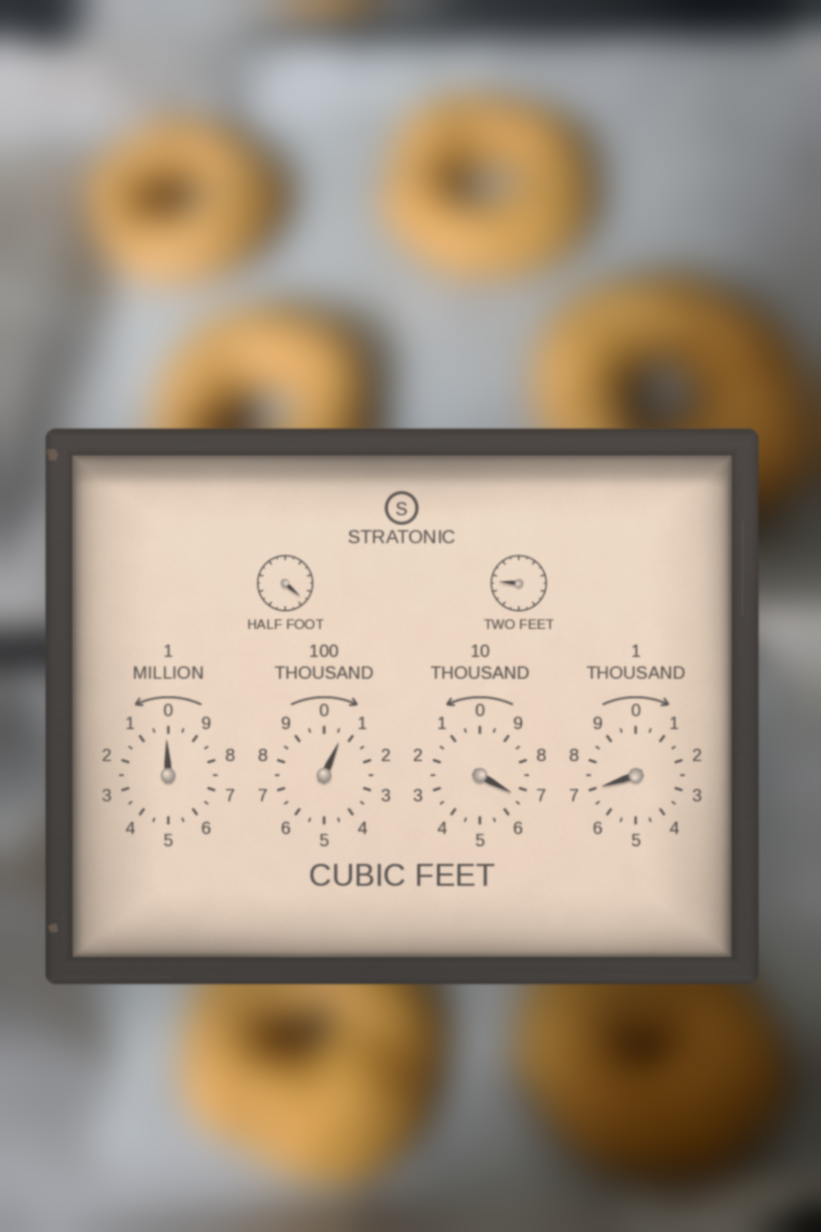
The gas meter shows 6700ft³
